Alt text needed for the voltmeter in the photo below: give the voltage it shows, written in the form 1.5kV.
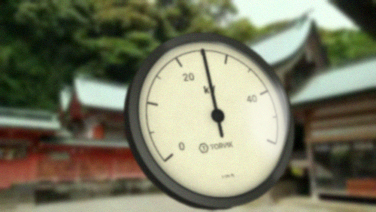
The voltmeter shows 25kV
